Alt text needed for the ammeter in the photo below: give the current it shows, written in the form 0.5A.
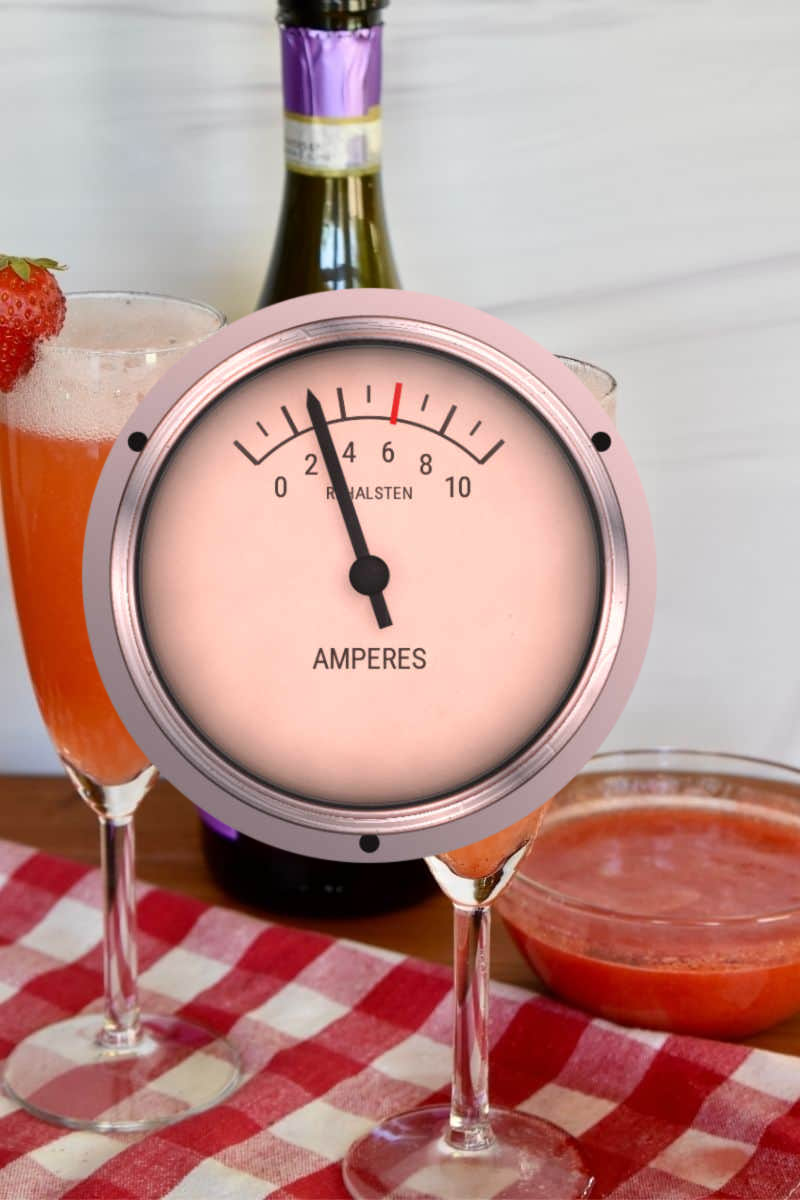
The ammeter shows 3A
